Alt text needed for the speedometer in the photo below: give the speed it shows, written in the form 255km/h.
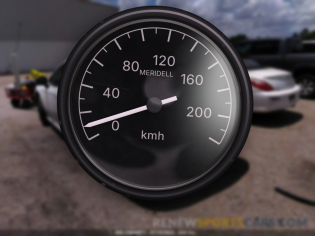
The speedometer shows 10km/h
